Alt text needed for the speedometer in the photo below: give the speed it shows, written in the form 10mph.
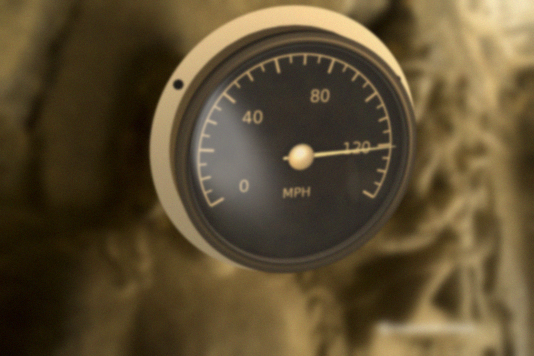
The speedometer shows 120mph
